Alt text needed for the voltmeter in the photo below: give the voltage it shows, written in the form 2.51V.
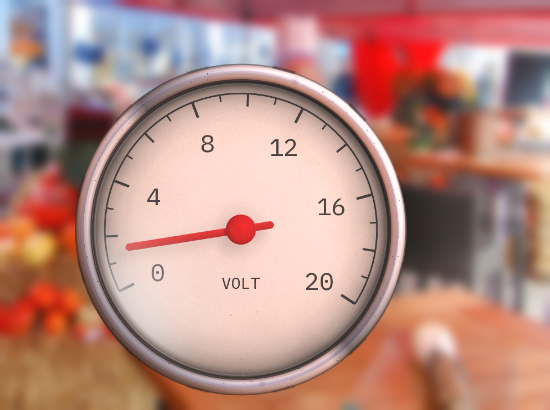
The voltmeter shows 1.5V
